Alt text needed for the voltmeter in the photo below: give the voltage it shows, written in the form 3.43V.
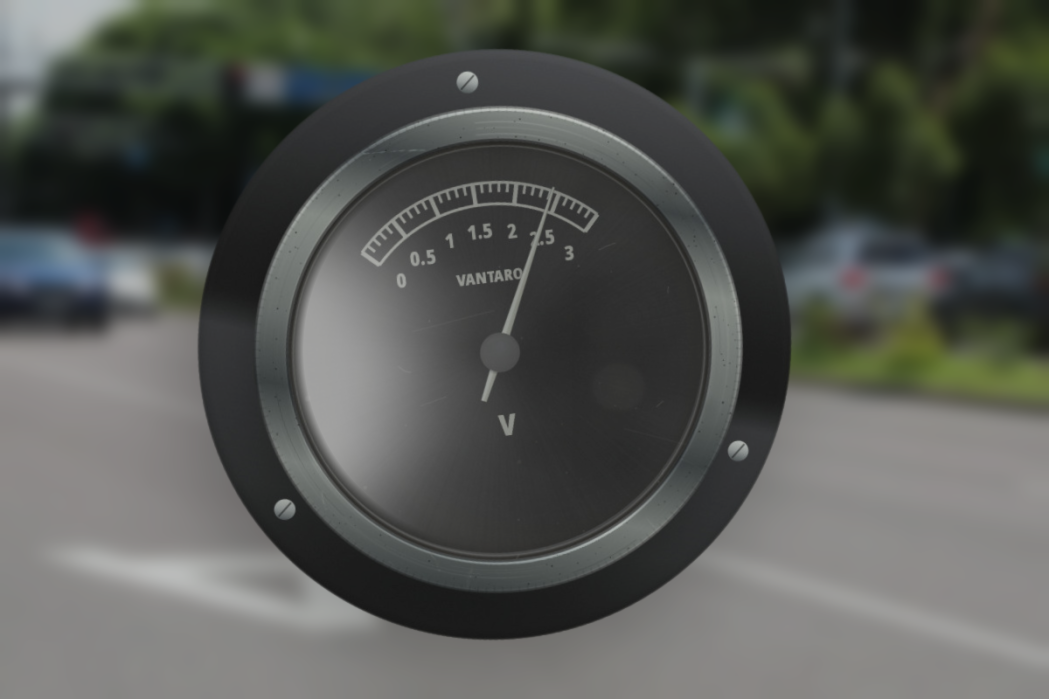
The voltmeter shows 2.4V
